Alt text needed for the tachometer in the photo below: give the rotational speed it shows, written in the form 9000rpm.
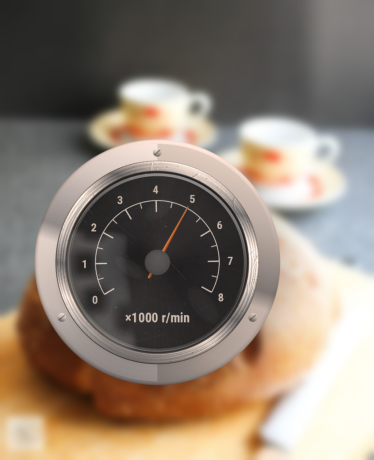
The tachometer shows 5000rpm
